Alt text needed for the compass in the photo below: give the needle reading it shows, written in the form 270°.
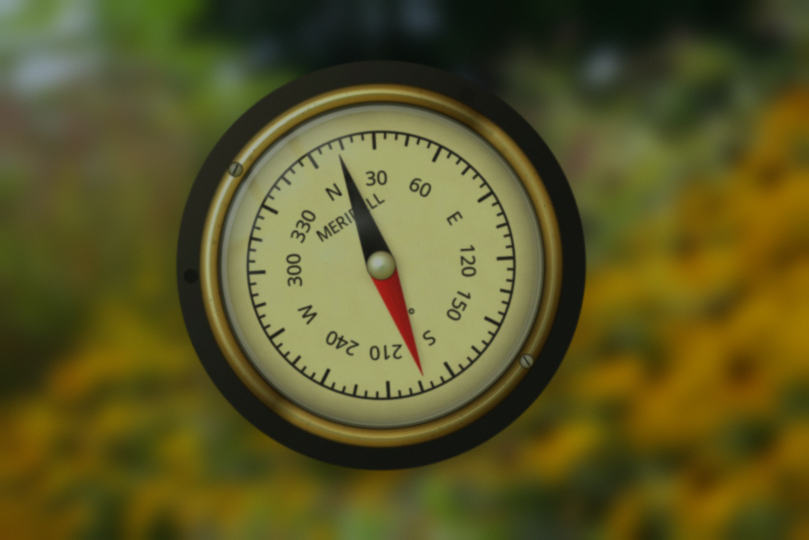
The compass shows 192.5°
